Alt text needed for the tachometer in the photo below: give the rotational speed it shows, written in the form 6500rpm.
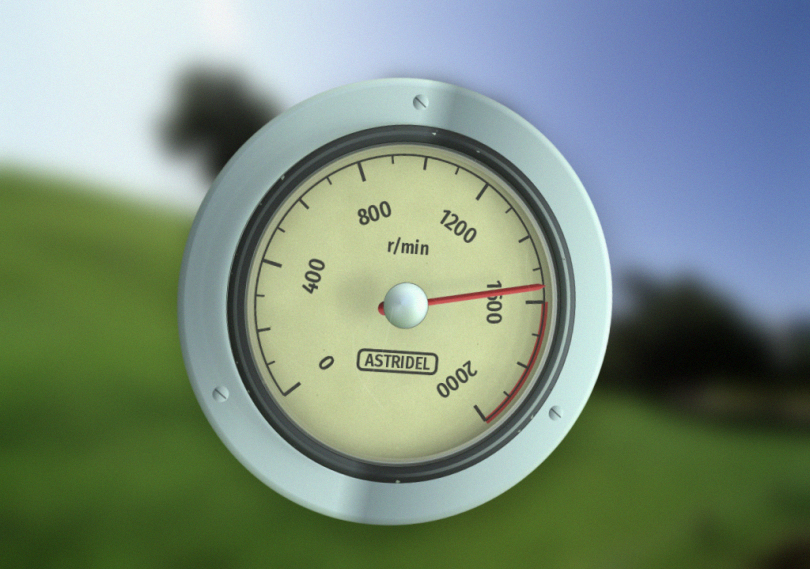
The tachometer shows 1550rpm
